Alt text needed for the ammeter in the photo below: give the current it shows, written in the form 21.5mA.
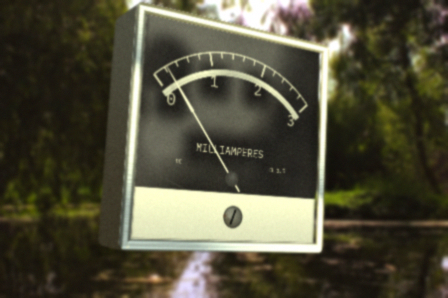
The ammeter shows 0.2mA
